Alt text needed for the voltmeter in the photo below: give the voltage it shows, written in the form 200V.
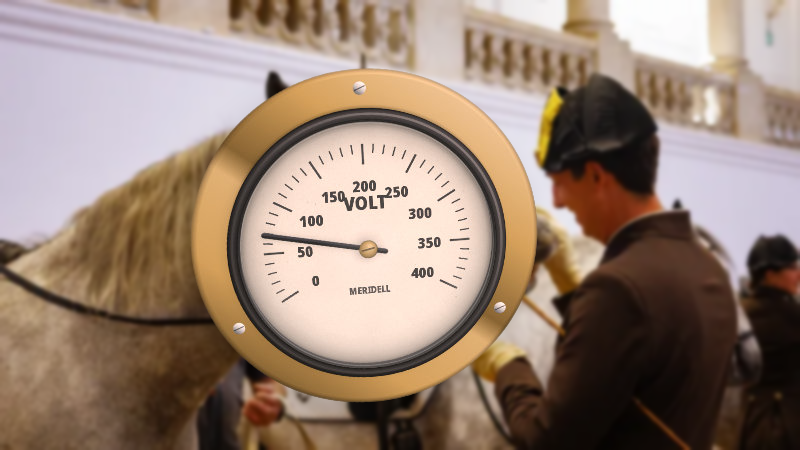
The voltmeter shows 70V
